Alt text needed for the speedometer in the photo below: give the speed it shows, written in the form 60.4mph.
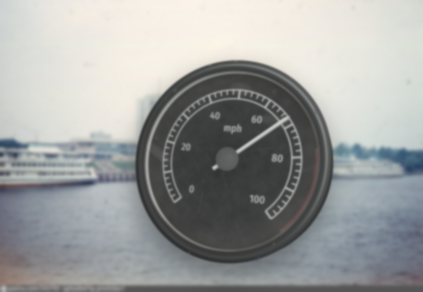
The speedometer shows 68mph
